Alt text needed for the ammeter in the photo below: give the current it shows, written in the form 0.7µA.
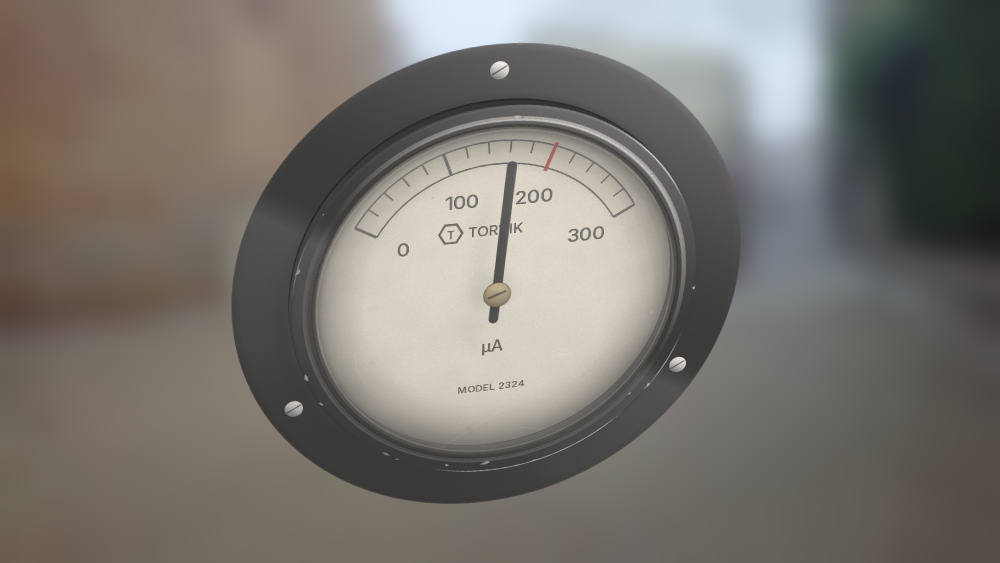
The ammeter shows 160µA
